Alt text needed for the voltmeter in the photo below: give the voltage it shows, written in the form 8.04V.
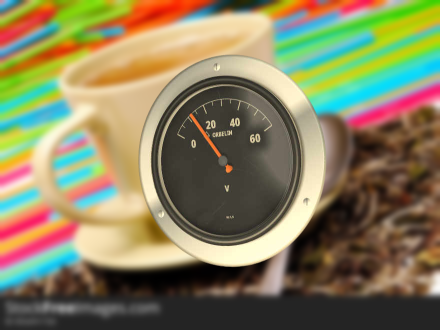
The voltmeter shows 12.5V
